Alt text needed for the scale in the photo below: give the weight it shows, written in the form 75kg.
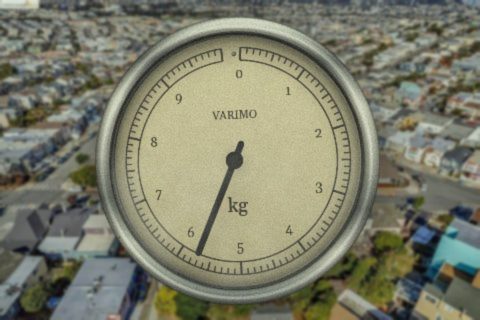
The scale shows 5.7kg
